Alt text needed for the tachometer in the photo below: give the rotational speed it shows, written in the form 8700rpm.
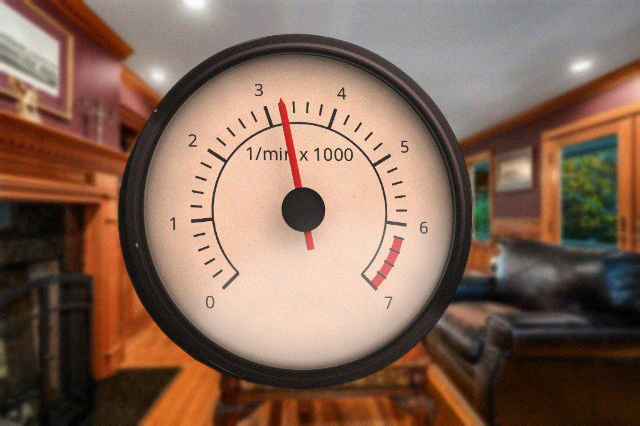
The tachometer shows 3200rpm
